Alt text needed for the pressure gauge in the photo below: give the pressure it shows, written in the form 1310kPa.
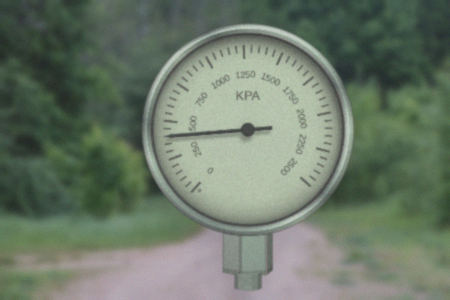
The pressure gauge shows 400kPa
